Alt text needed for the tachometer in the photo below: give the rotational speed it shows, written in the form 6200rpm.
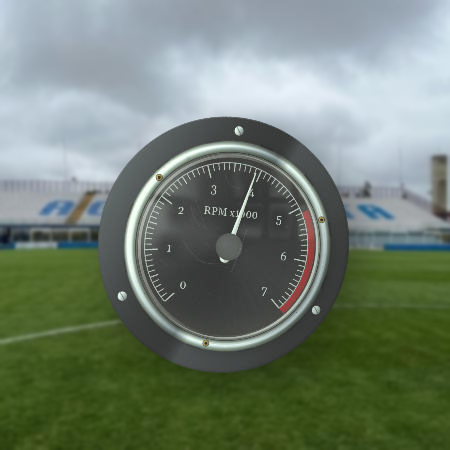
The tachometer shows 3900rpm
